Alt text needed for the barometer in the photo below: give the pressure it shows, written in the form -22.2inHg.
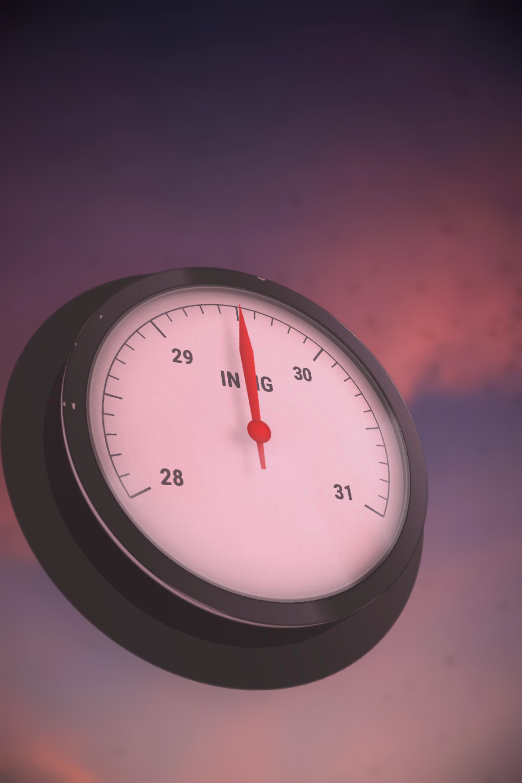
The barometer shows 29.5inHg
